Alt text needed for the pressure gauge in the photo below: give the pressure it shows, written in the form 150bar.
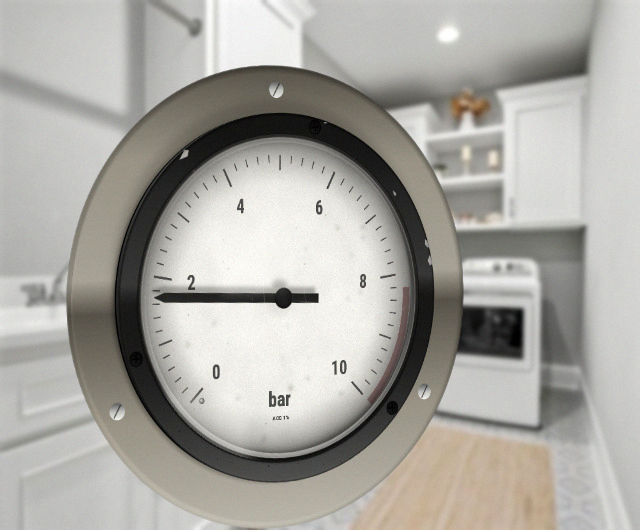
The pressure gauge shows 1.7bar
